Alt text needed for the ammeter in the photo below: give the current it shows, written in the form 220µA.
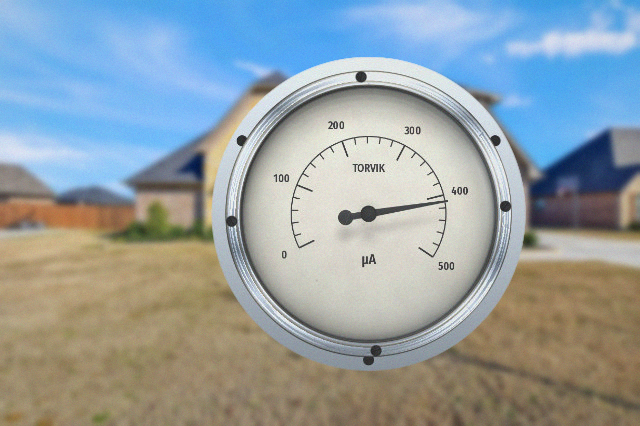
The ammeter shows 410µA
